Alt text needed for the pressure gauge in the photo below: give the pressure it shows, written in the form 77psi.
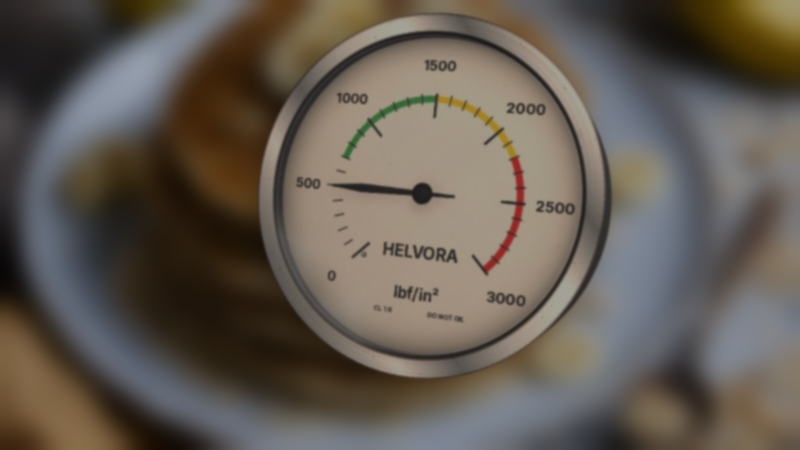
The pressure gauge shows 500psi
